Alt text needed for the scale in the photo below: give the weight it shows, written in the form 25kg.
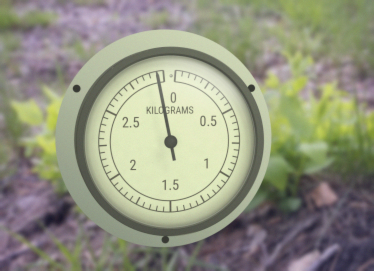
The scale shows 2.95kg
